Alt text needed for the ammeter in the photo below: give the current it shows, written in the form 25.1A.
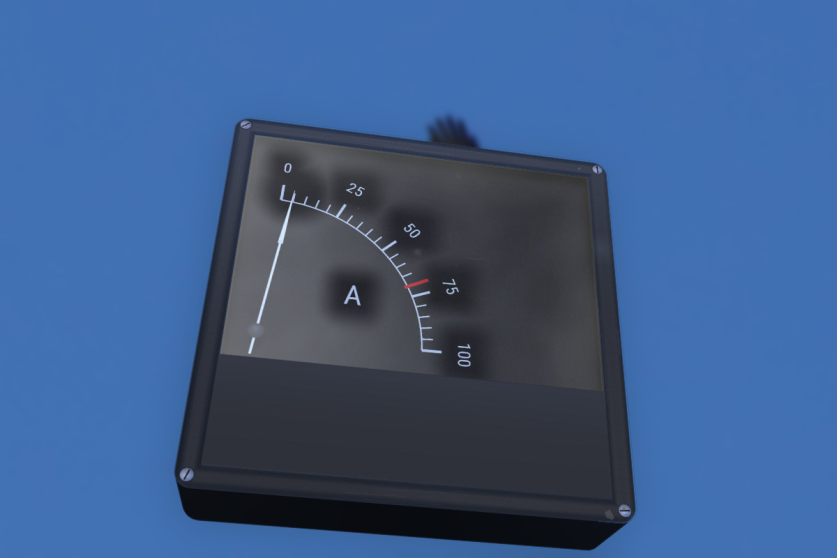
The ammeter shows 5A
